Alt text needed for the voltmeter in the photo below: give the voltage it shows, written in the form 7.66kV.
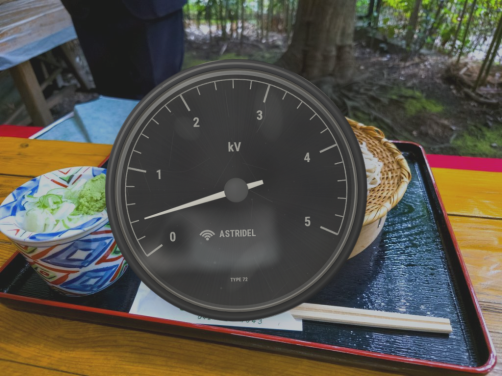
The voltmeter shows 0.4kV
